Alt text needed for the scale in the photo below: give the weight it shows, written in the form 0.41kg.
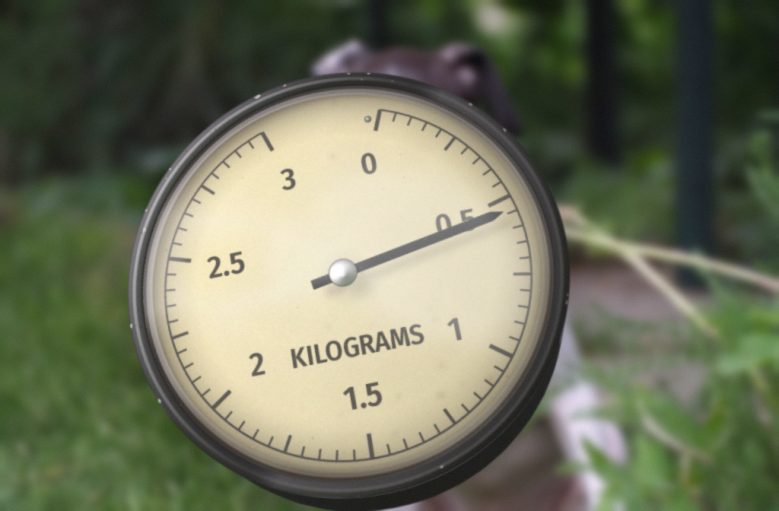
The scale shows 0.55kg
